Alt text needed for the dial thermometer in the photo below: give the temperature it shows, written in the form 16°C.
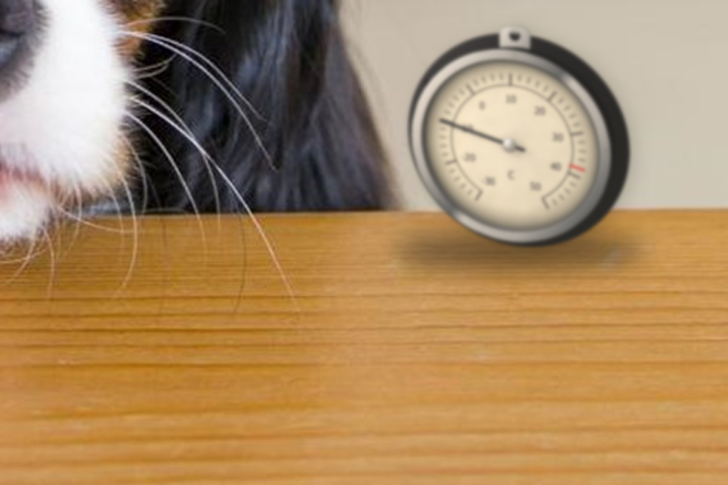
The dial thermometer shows -10°C
